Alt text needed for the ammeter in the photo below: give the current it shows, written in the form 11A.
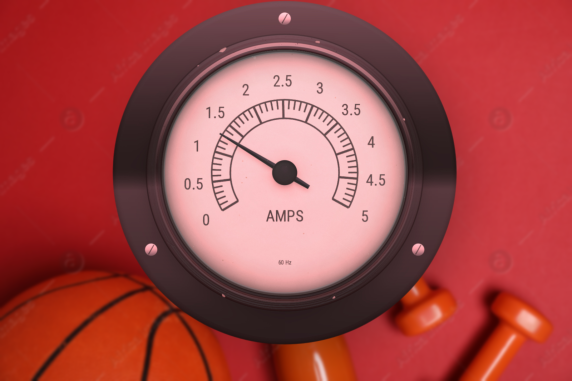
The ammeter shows 1.3A
